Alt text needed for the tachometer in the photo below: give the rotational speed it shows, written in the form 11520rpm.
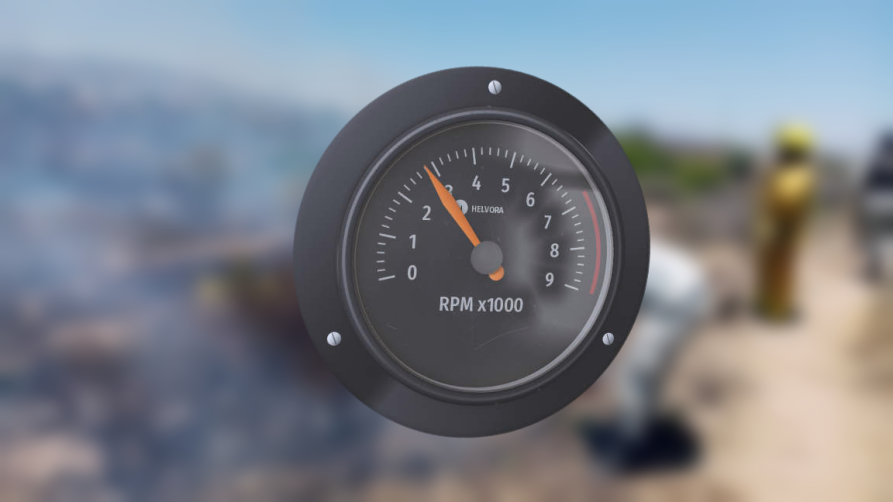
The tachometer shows 2800rpm
